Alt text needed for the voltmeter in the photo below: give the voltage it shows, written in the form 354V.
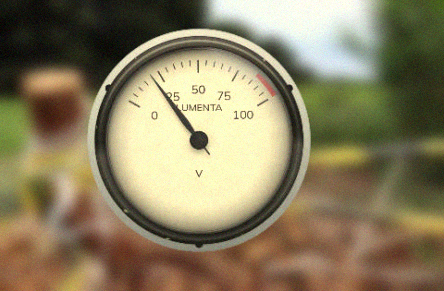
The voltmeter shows 20V
